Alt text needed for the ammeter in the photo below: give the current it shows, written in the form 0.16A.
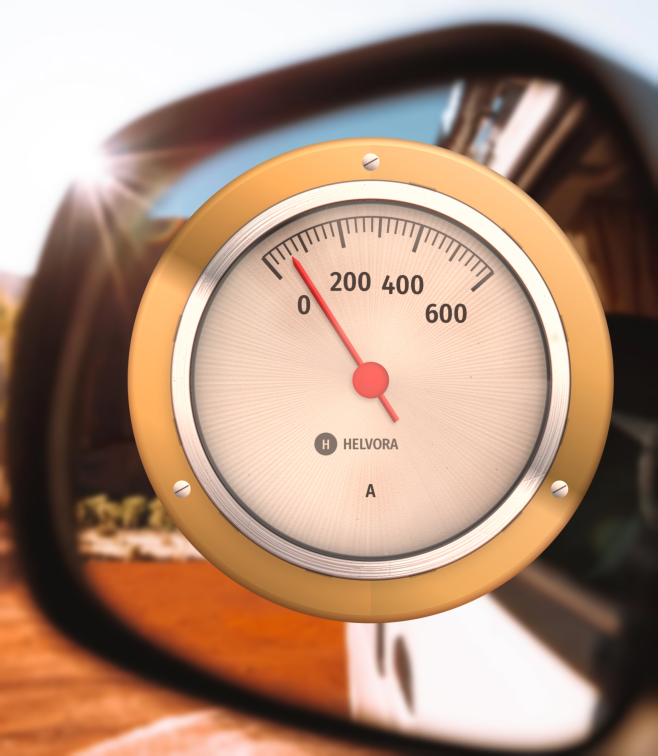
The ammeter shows 60A
